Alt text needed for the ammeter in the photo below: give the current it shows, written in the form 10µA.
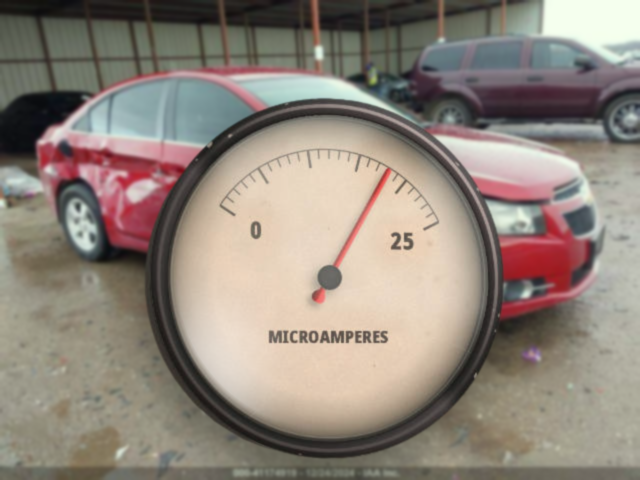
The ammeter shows 18µA
